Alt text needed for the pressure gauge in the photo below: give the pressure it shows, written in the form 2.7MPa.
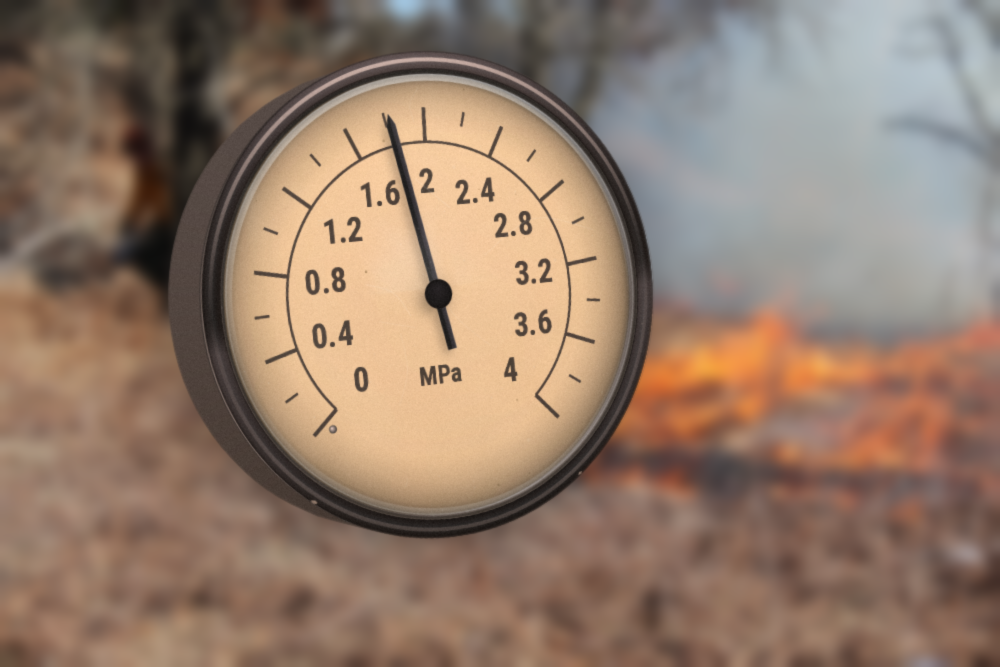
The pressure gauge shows 1.8MPa
